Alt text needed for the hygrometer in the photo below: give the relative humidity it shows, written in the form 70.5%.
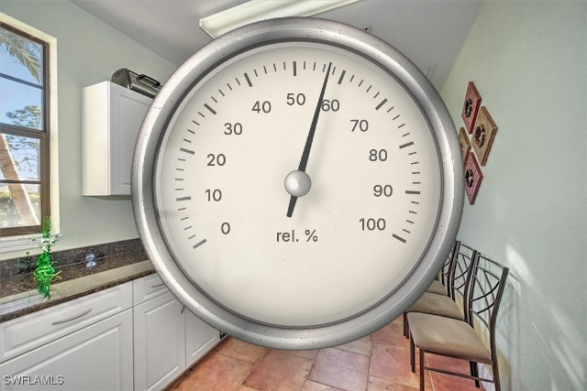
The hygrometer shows 57%
